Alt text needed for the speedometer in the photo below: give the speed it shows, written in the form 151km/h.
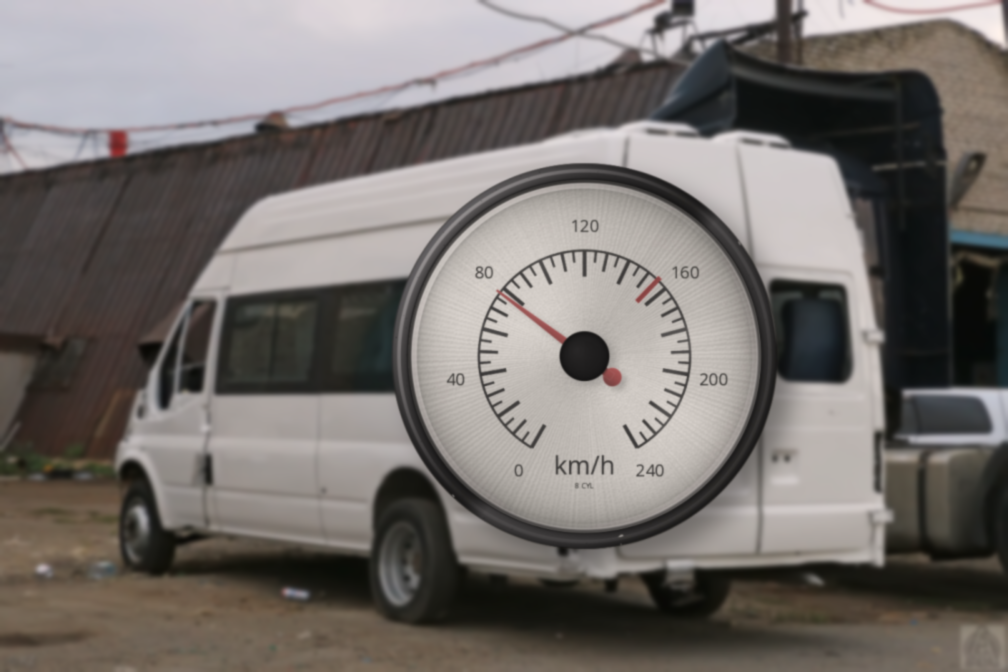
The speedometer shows 77.5km/h
